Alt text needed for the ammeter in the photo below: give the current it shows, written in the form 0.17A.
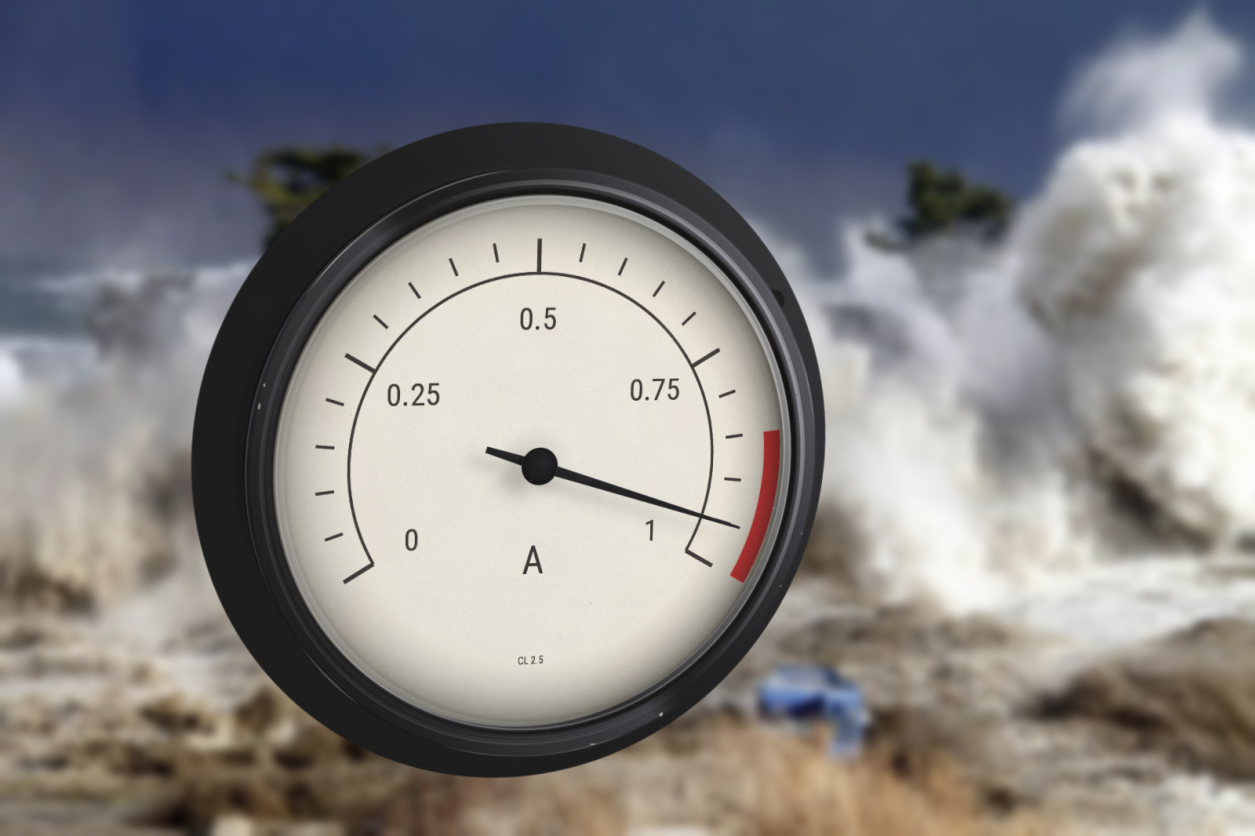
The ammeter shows 0.95A
